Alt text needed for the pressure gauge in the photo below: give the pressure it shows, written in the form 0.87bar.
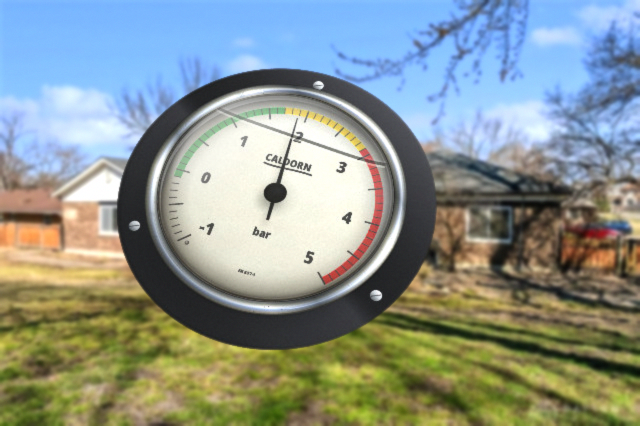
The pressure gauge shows 1.9bar
